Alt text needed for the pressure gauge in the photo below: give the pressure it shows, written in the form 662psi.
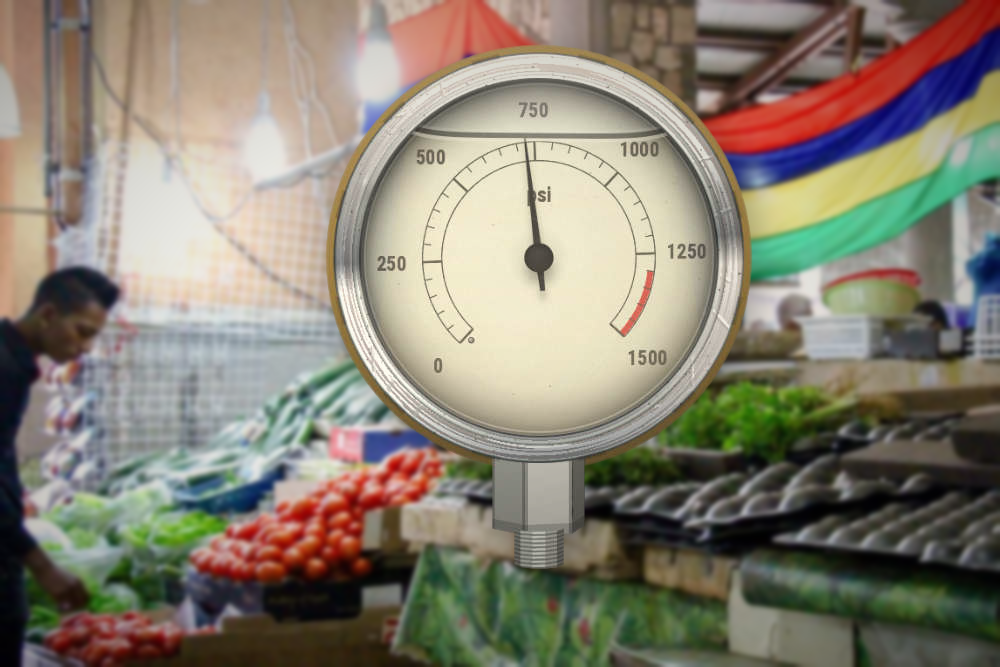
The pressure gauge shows 725psi
